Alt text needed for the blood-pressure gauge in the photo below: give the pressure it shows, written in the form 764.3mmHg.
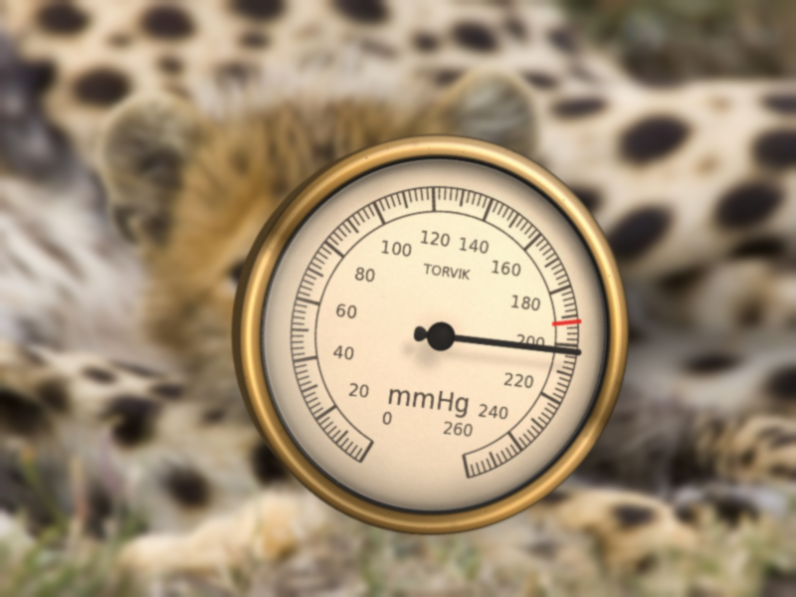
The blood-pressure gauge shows 202mmHg
